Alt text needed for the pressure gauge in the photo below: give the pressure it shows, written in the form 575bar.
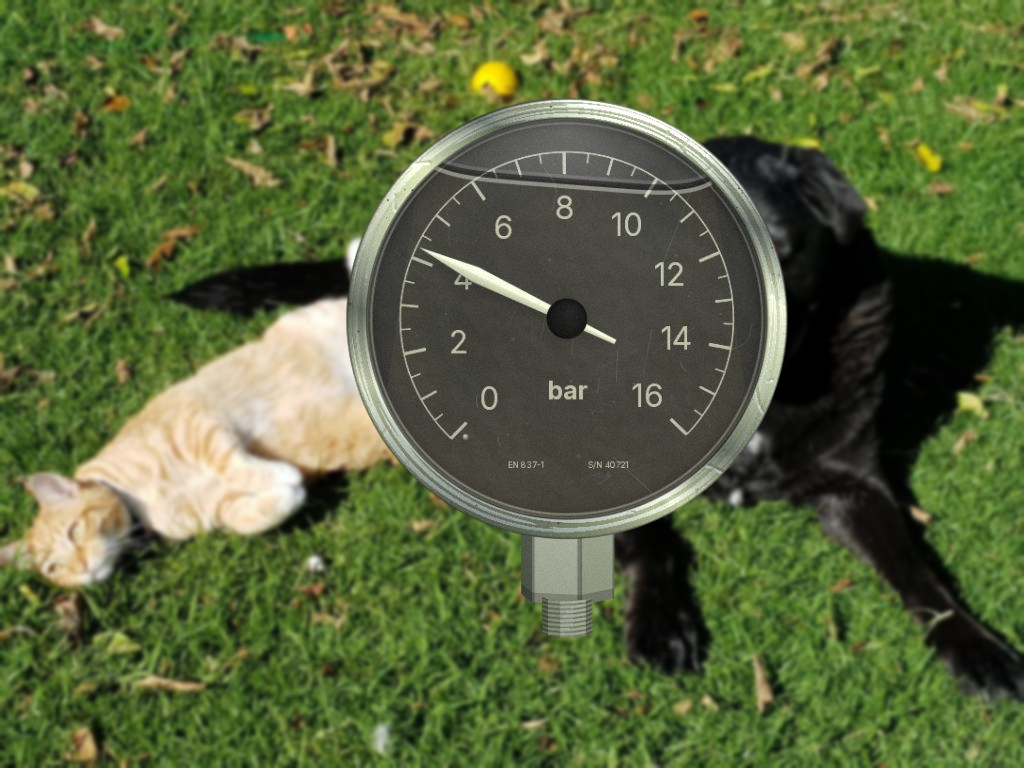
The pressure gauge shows 4.25bar
